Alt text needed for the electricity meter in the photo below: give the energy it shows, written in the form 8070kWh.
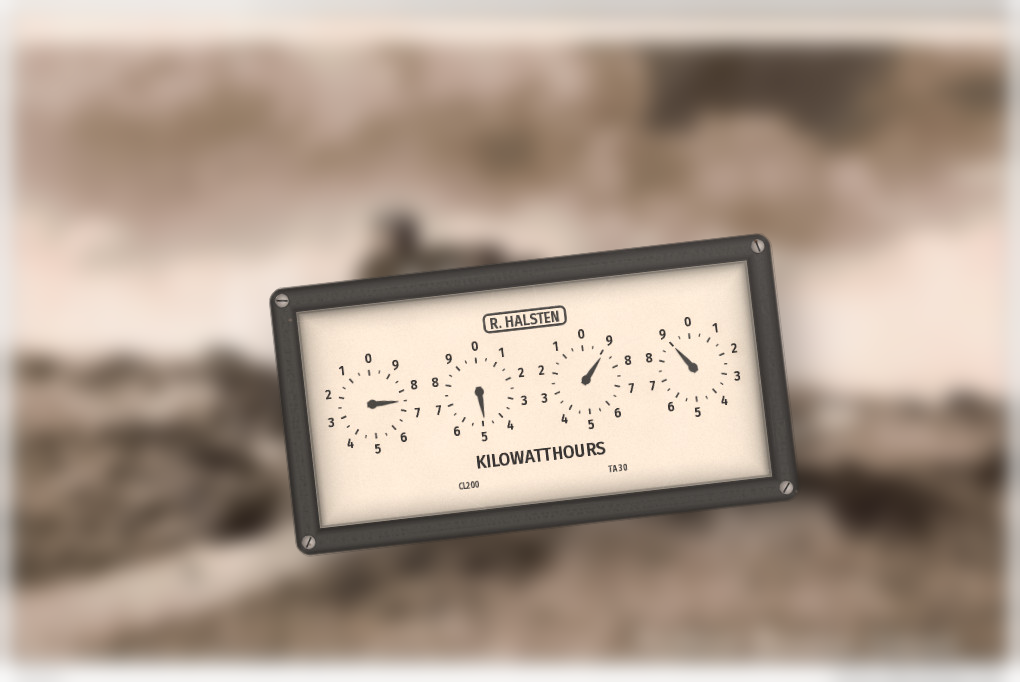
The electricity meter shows 7489kWh
